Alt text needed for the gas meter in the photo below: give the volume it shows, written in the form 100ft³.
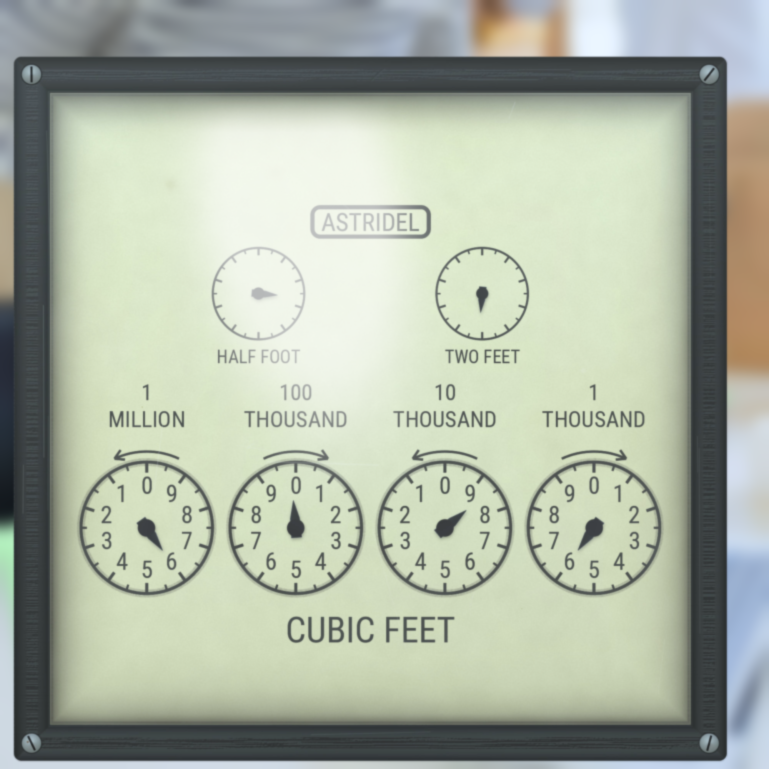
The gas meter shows 598600ft³
